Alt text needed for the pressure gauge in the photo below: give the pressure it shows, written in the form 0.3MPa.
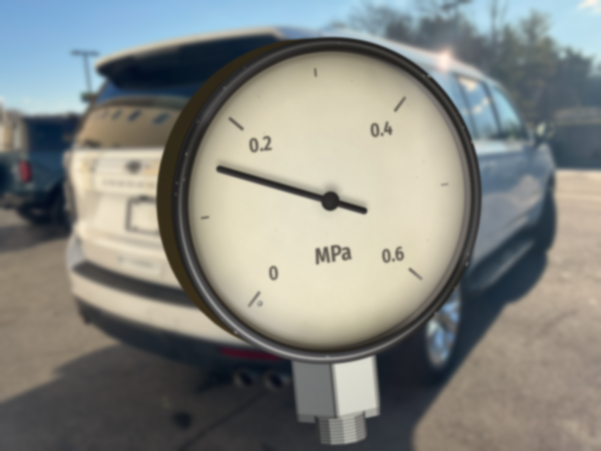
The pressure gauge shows 0.15MPa
